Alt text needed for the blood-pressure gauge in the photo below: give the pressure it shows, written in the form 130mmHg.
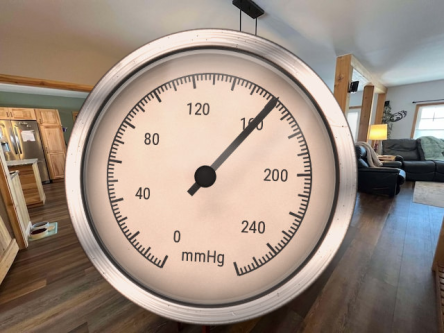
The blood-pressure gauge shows 162mmHg
